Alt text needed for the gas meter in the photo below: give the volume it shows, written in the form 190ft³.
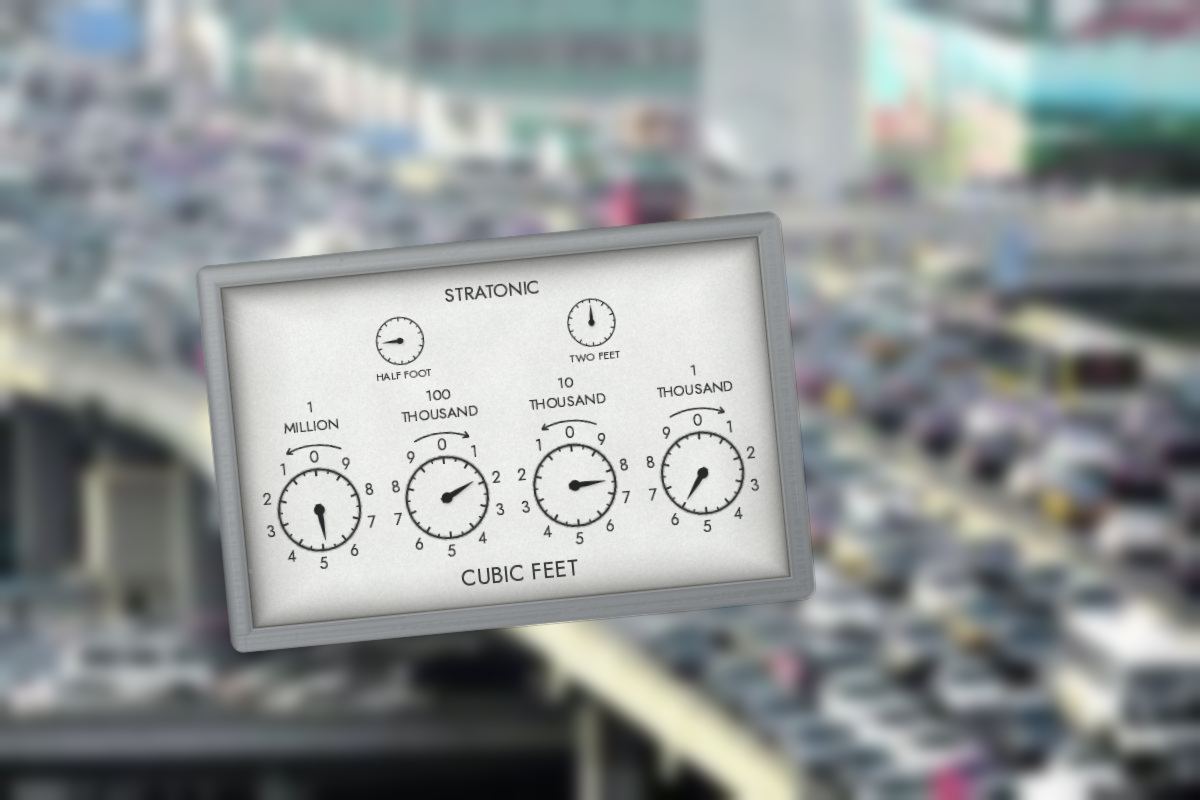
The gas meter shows 517600ft³
